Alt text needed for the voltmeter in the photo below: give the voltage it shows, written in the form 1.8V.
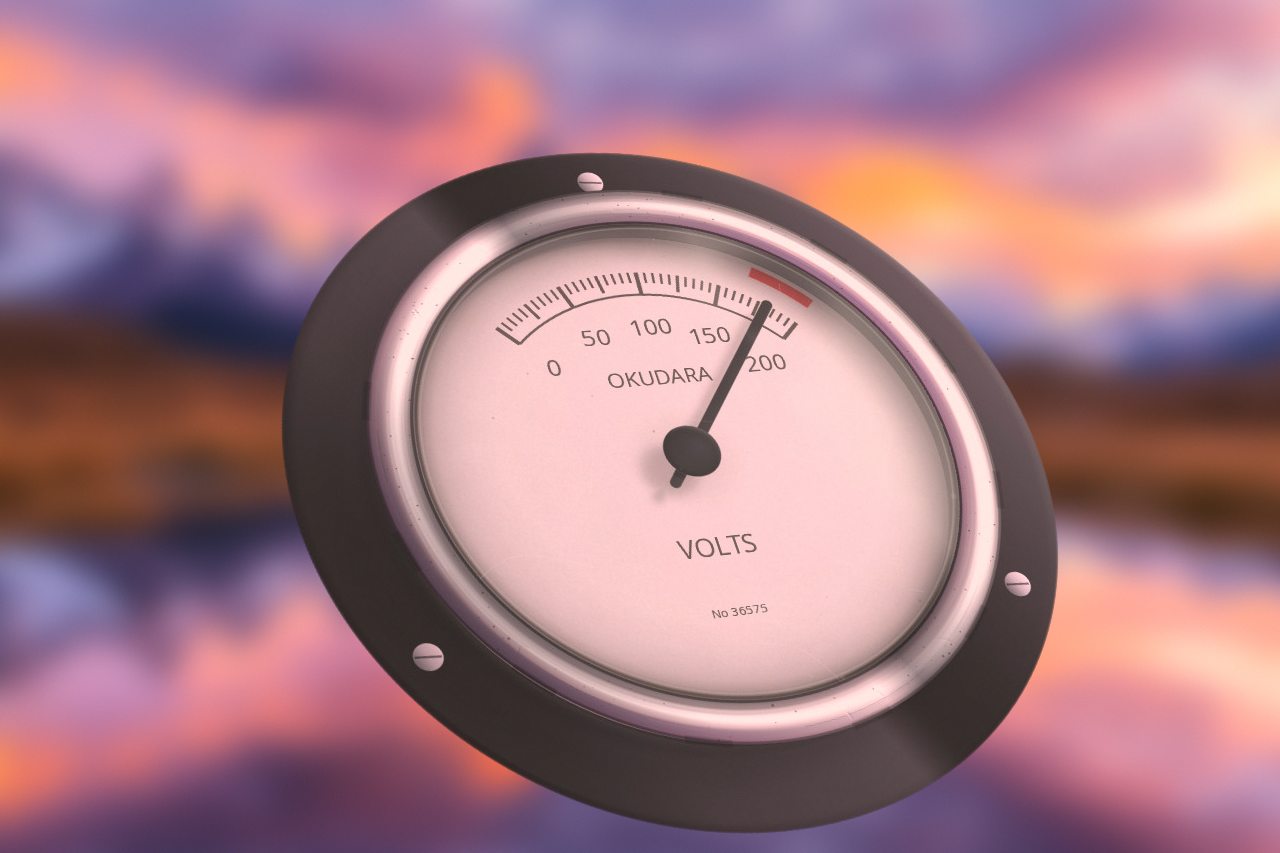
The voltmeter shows 180V
